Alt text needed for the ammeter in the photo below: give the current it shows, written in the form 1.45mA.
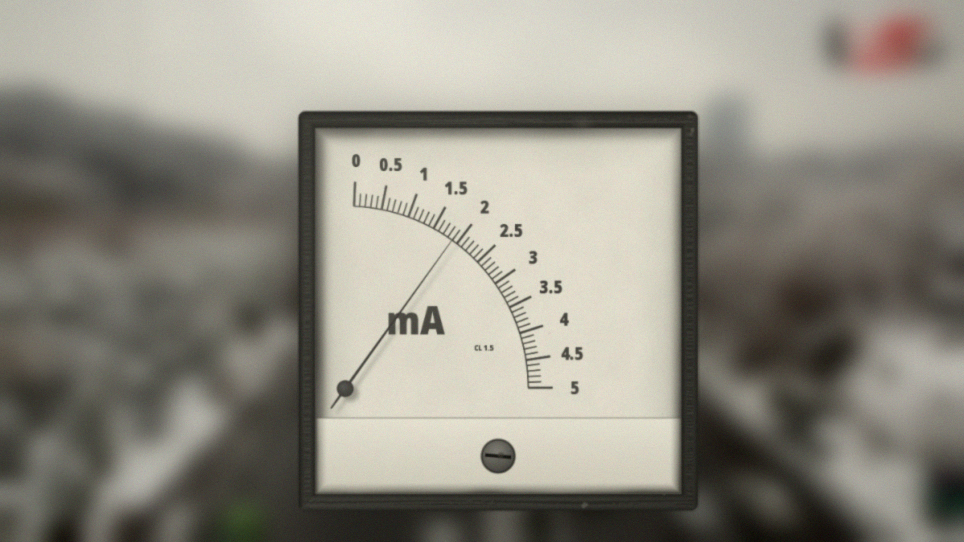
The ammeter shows 1.9mA
